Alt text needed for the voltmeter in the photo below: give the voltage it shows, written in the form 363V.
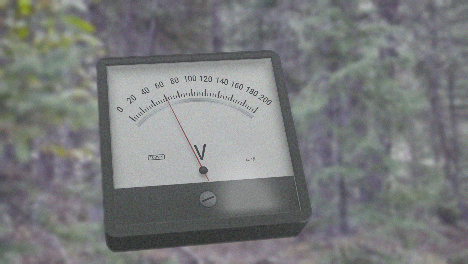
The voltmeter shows 60V
